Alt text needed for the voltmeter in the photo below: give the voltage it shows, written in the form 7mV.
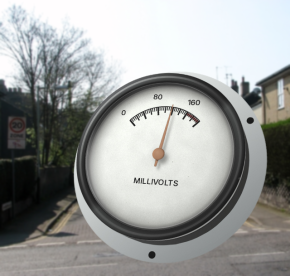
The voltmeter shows 120mV
